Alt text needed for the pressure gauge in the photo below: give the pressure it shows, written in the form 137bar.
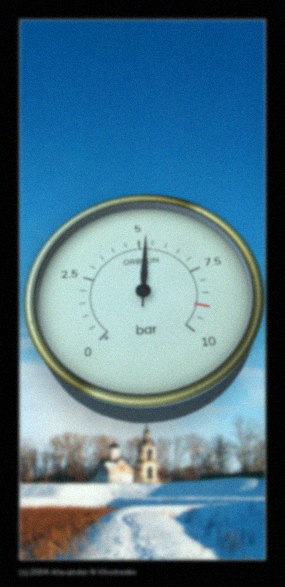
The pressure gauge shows 5.25bar
